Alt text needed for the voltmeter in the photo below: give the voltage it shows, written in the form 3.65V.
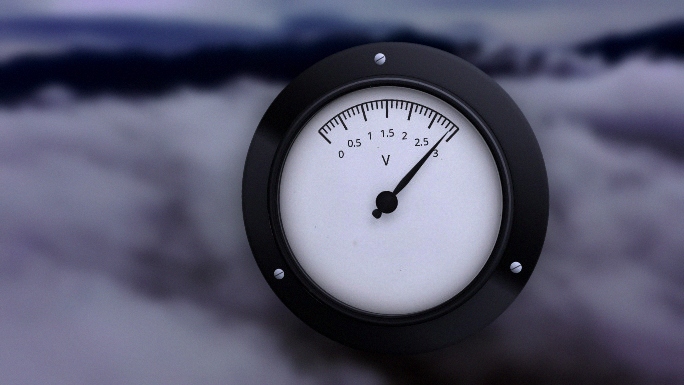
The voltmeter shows 2.9V
